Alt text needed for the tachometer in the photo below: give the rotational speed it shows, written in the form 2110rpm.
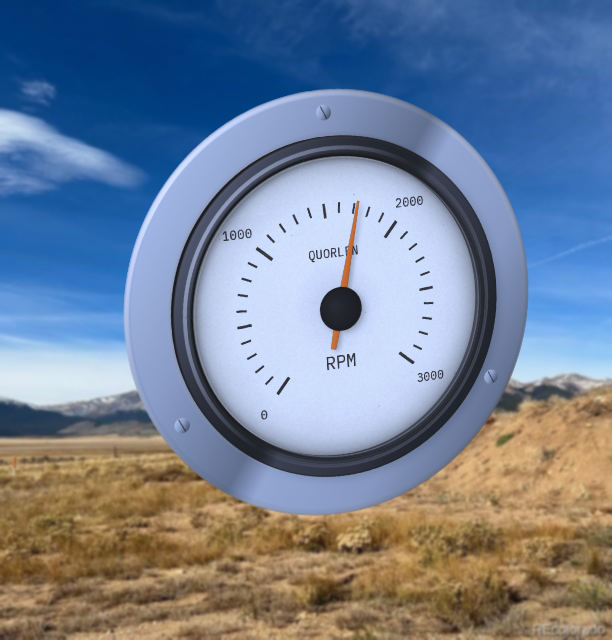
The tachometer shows 1700rpm
